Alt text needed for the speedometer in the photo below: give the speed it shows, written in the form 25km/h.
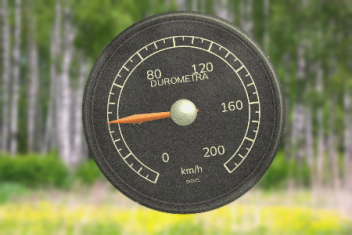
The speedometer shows 40km/h
